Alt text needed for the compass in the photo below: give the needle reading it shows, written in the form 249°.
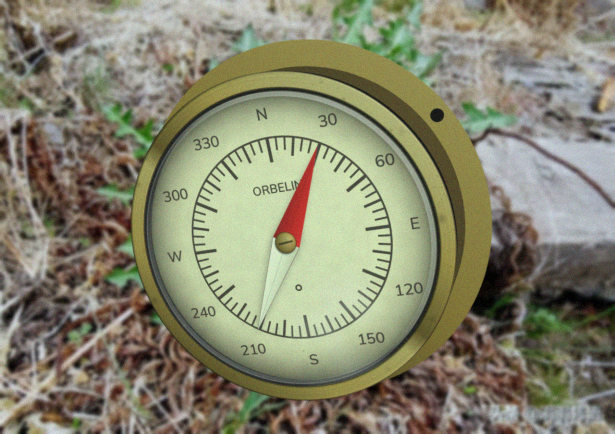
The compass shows 30°
